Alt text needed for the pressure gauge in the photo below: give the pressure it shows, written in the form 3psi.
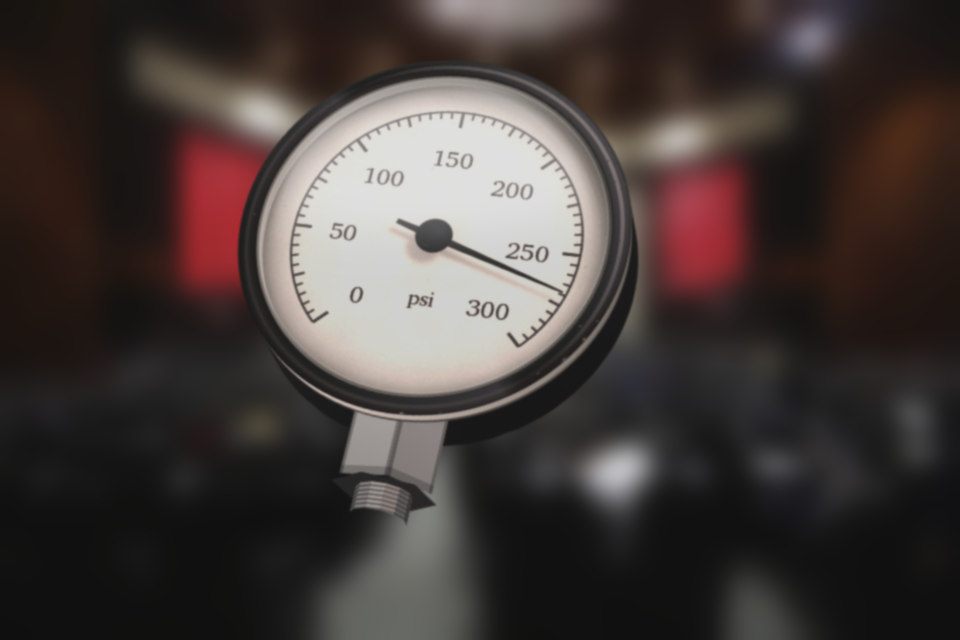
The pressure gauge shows 270psi
